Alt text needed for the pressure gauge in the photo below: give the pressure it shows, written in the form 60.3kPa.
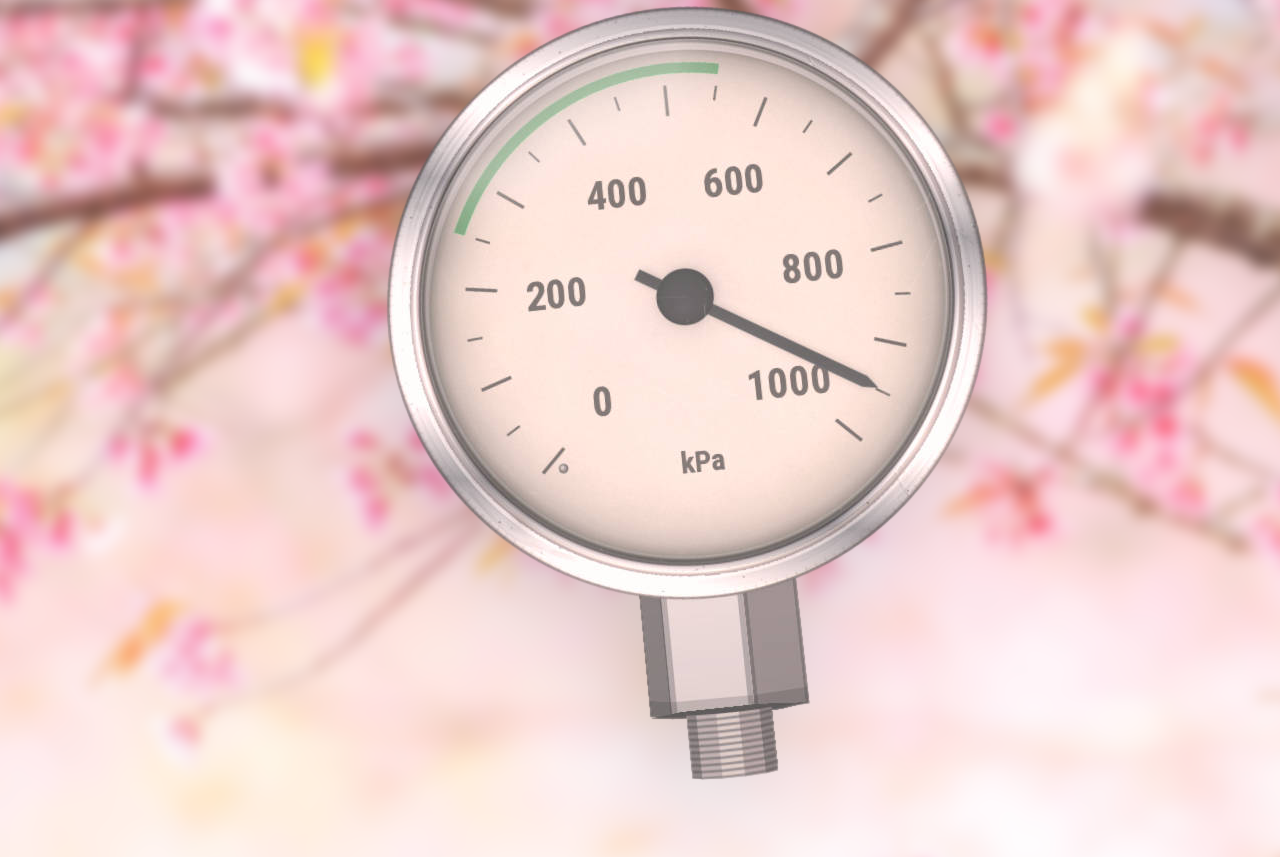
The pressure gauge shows 950kPa
